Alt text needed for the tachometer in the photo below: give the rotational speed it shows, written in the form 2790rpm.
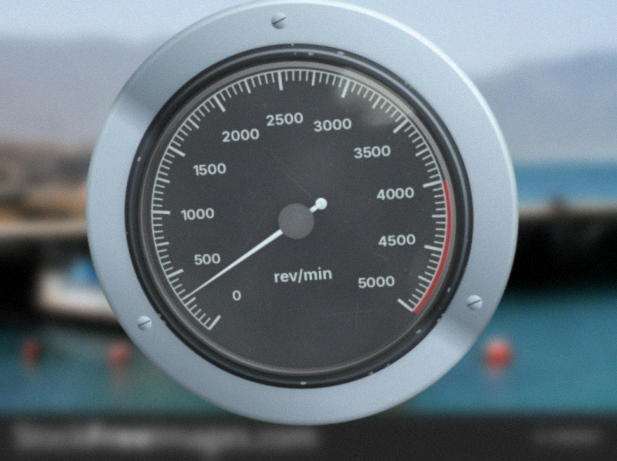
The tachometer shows 300rpm
